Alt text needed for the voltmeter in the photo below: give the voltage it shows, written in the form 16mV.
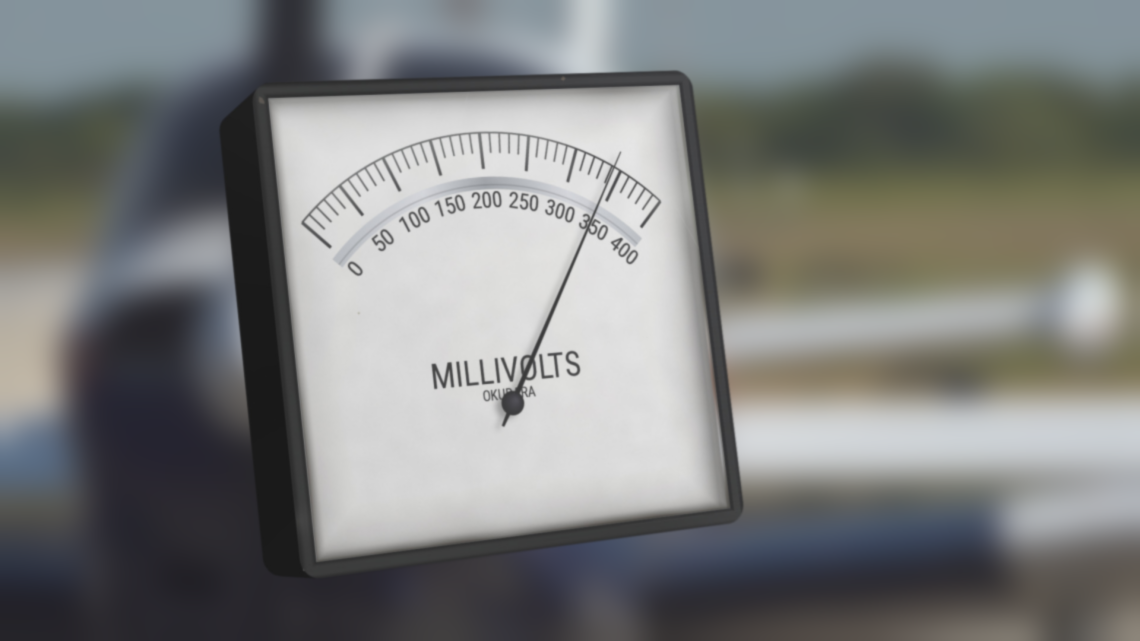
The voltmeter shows 340mV
